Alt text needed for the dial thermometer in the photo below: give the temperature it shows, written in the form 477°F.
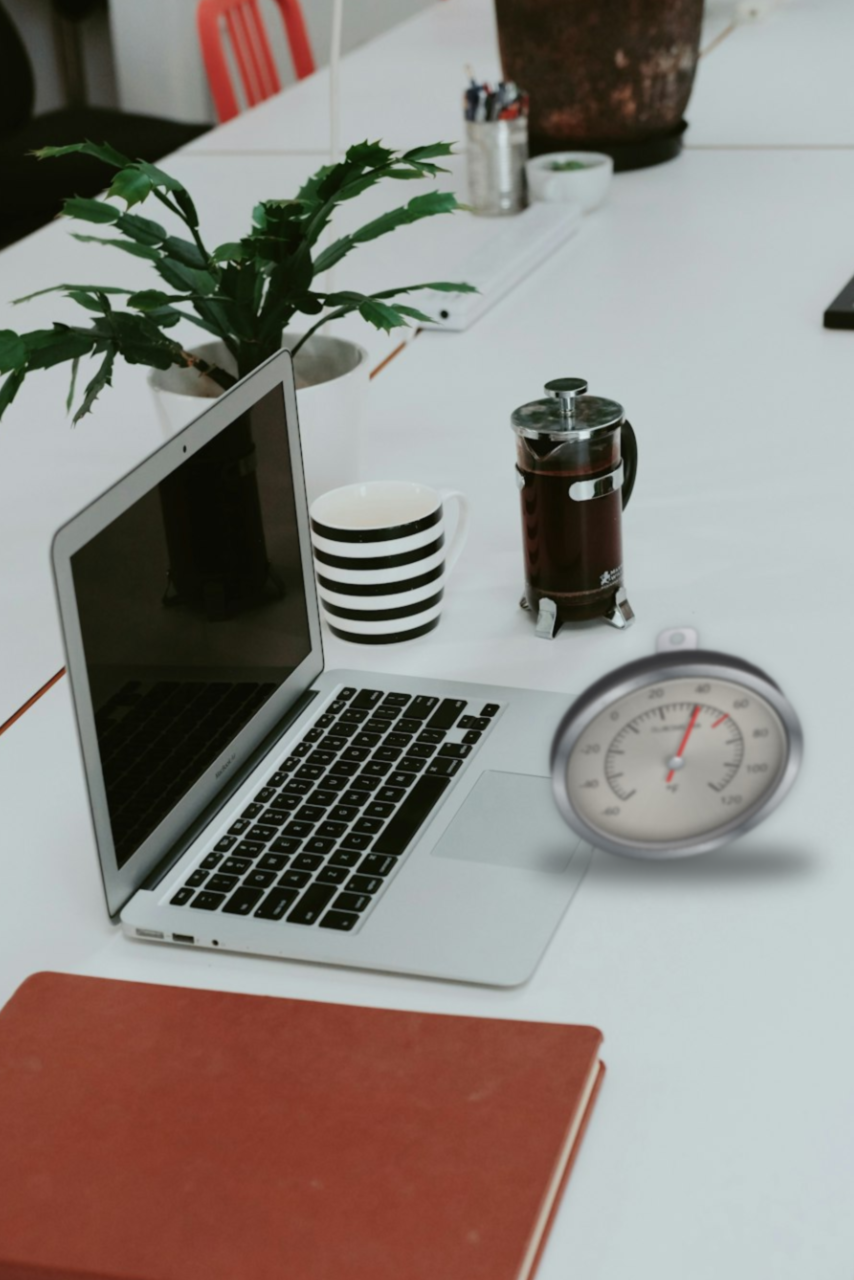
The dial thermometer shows 40°F
